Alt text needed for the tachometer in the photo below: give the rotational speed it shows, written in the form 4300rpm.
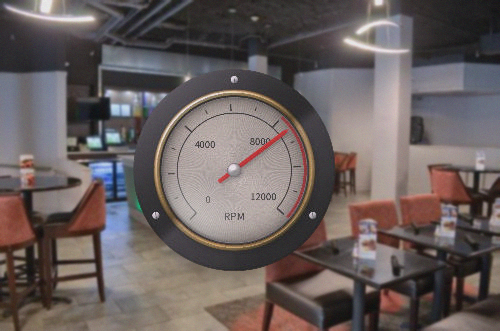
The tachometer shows 8500rpm
